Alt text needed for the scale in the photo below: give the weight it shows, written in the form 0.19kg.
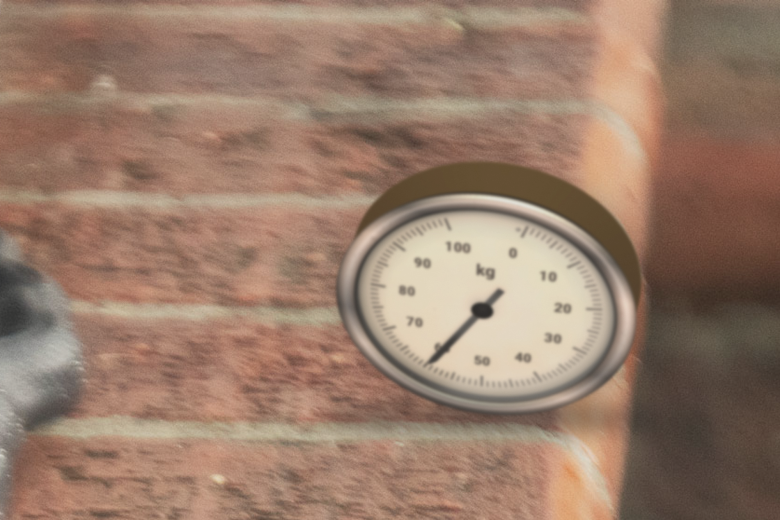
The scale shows 60kg
